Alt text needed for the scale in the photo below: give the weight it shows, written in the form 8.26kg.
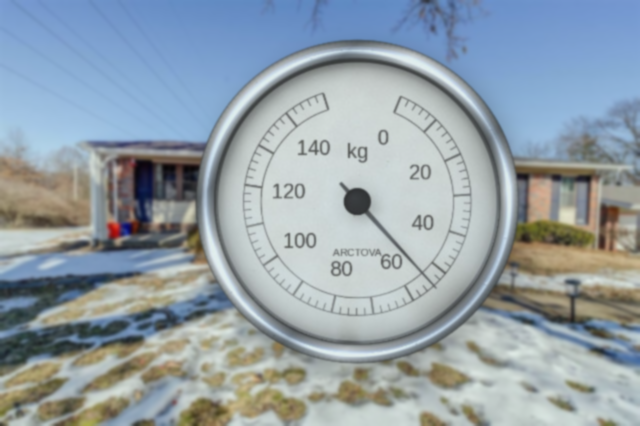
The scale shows 54kg
